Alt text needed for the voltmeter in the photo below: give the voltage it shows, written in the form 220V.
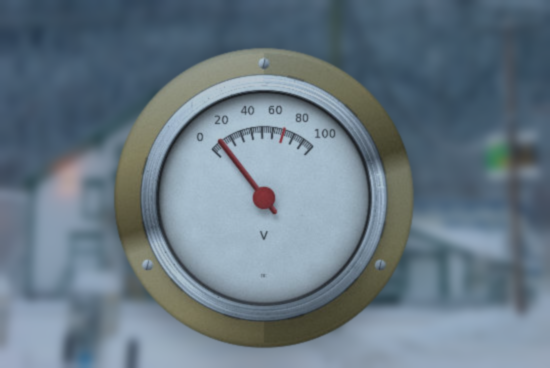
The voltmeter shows 10V
